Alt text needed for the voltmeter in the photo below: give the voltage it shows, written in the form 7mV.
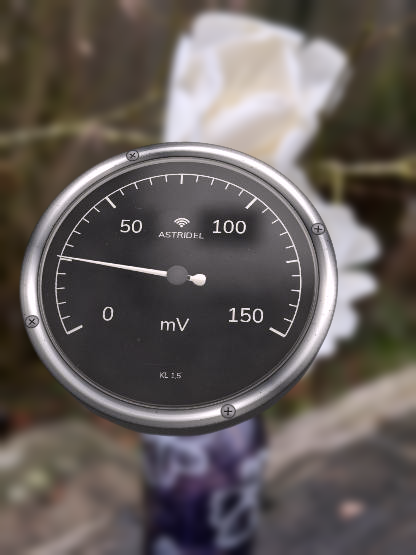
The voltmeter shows 25mV
